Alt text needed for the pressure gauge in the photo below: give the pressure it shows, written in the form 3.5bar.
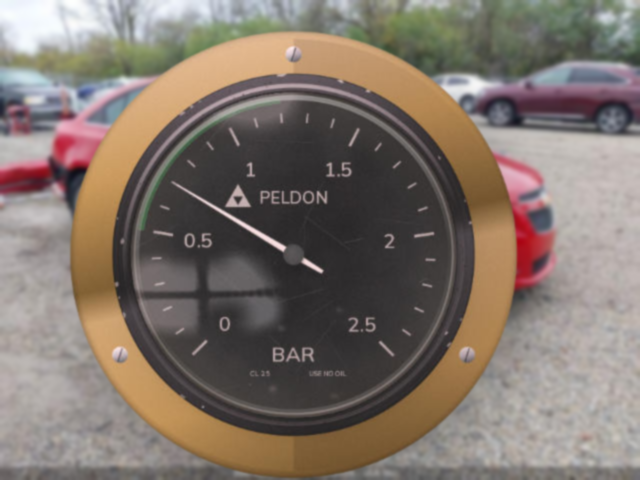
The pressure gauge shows 0.7bar
